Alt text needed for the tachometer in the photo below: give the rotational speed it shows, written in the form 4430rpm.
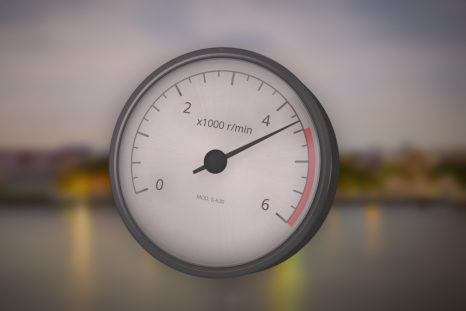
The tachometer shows 4375rpm
